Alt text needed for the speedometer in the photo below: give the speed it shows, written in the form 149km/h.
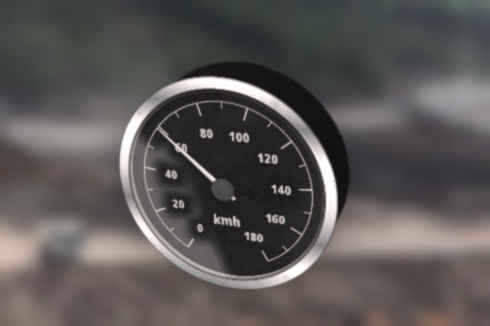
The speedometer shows 60km/h
